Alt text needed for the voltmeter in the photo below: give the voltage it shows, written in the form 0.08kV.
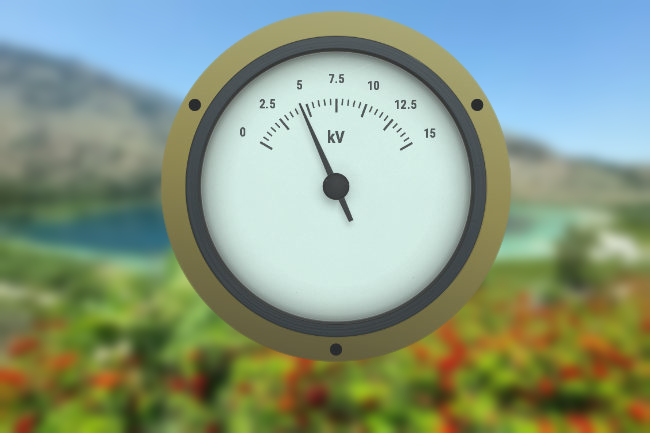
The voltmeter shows 4.5kV
